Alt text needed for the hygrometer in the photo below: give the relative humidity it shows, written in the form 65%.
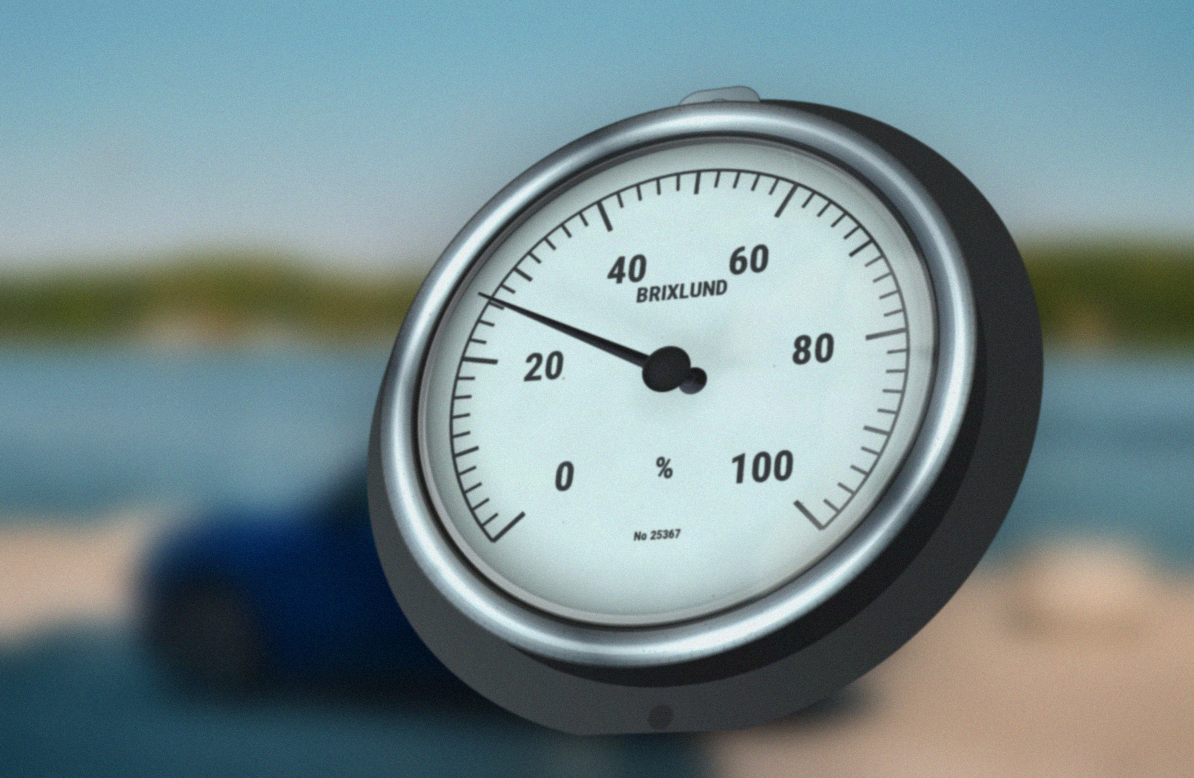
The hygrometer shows 26%
